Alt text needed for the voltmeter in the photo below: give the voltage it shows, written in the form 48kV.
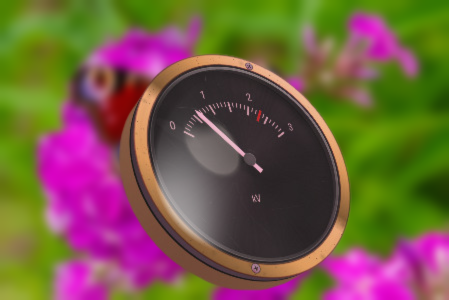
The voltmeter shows 0.5kV
